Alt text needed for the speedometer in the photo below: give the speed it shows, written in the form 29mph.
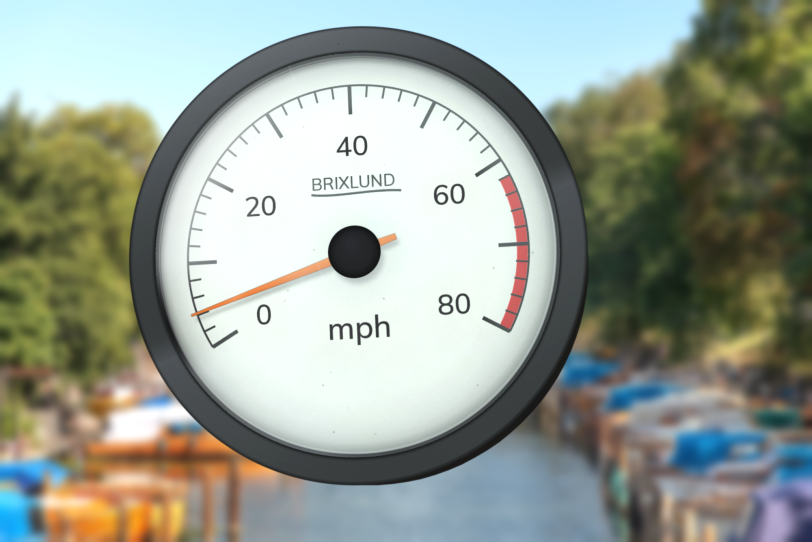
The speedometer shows 4mph
